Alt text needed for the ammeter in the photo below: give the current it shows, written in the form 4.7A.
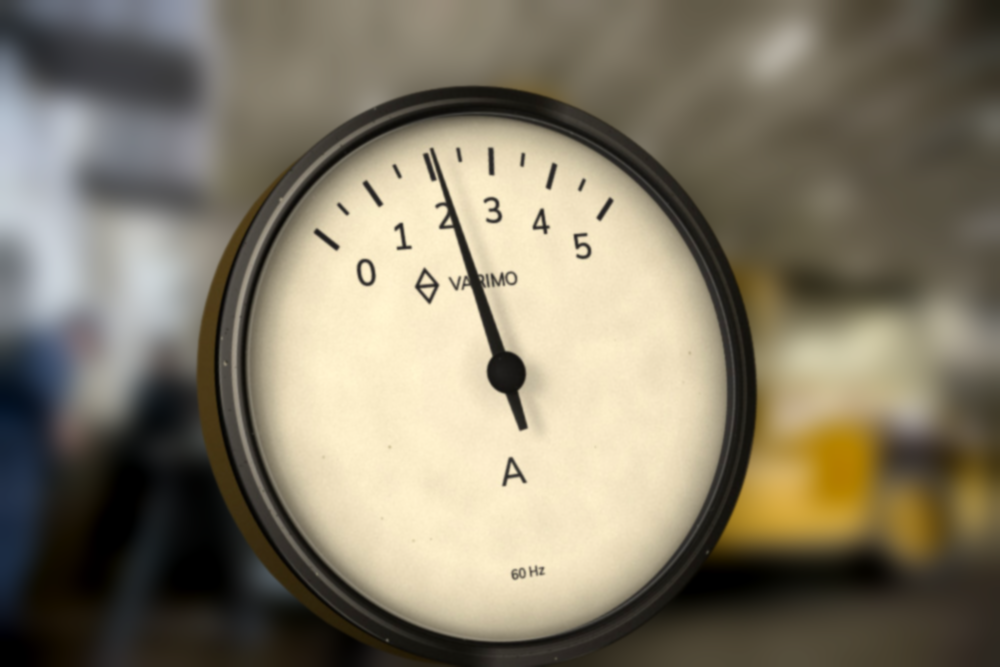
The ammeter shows 2A
